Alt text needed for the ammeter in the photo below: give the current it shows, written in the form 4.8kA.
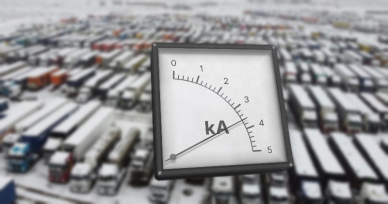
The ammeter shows 3.6kA
